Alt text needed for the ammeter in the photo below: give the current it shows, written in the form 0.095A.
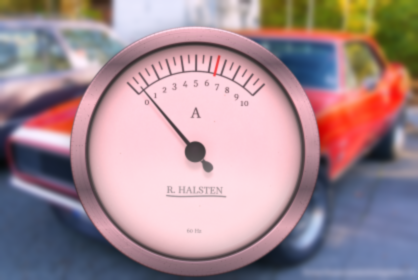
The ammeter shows 0.5A
